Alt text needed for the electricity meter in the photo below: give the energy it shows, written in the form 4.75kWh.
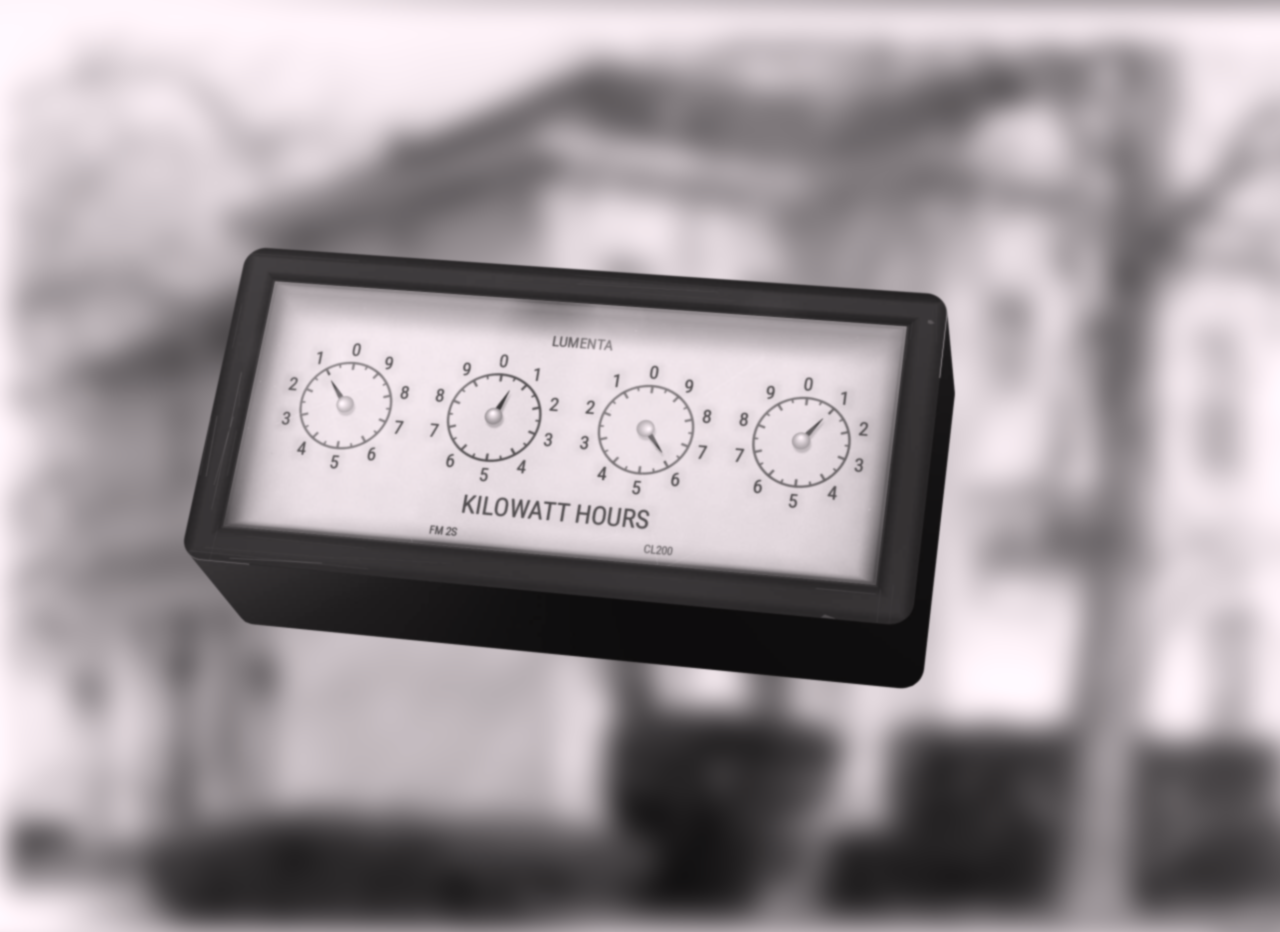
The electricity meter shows 1061kWh
